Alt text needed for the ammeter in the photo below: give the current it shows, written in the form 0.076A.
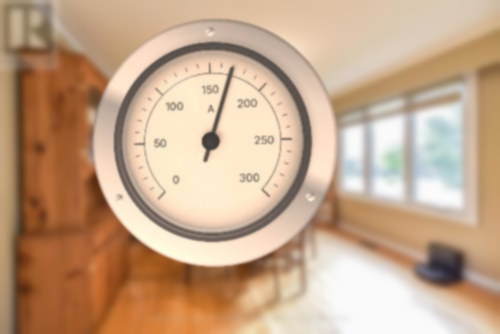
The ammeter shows 170A
